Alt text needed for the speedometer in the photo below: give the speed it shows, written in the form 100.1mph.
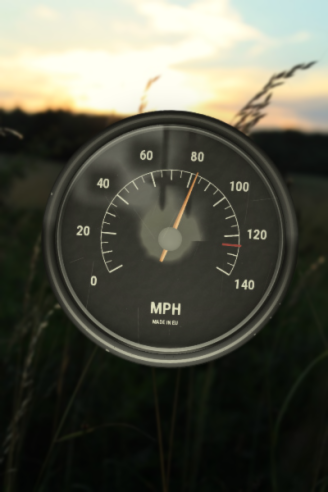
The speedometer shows 82.5mph
